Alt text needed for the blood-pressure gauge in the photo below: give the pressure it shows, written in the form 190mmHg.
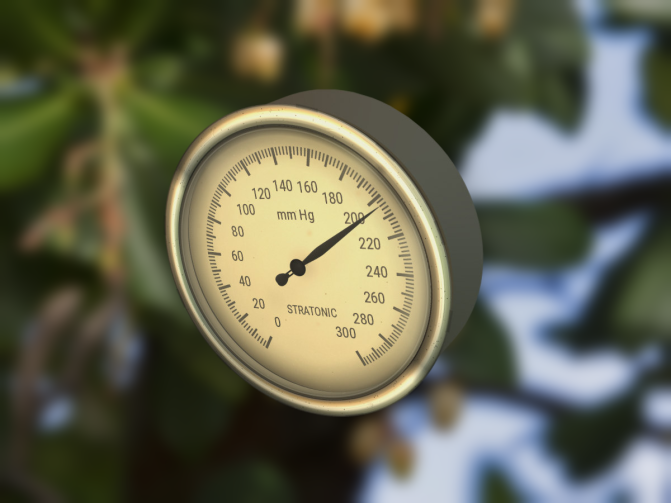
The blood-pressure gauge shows 204mmHg
